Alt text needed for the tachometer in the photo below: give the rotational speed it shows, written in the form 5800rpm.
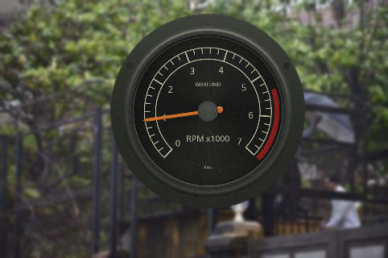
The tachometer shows 1000rpm
